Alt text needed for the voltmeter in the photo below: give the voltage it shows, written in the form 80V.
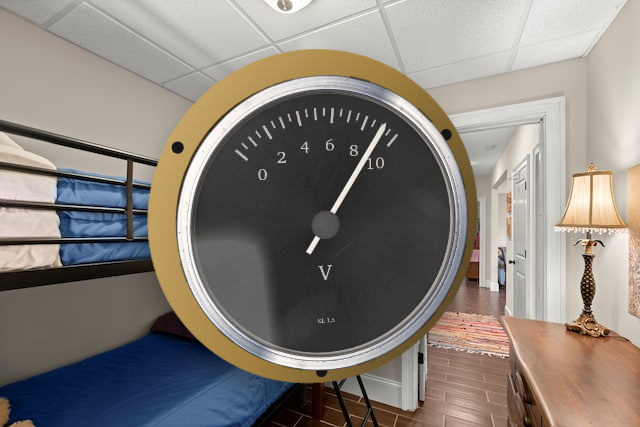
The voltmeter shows 9V
